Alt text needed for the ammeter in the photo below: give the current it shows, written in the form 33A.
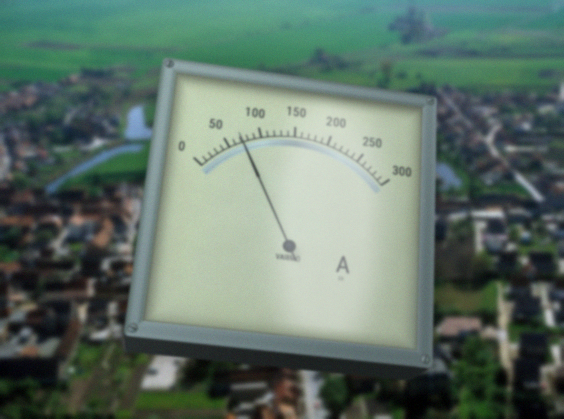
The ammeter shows 70A
